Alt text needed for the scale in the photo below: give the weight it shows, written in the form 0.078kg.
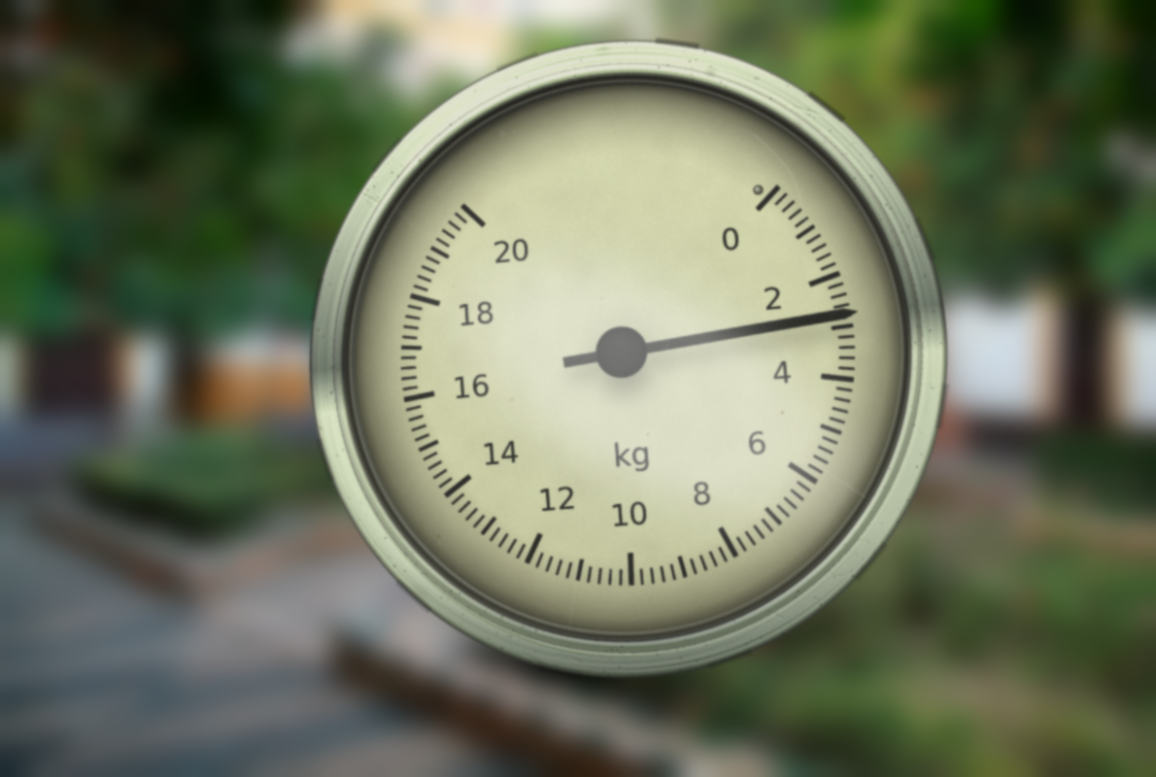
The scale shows 2.8kg
